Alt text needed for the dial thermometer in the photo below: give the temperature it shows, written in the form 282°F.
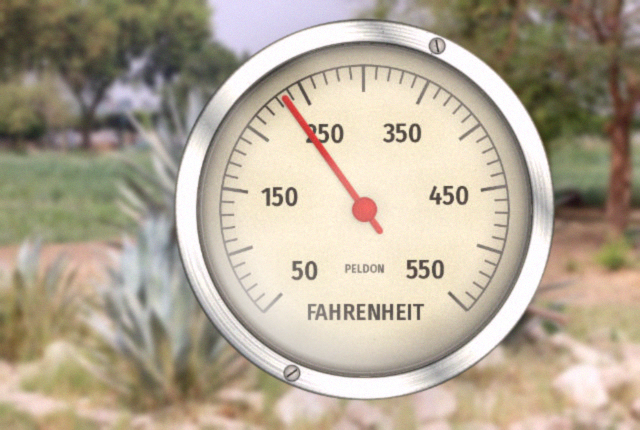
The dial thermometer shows 235°F
